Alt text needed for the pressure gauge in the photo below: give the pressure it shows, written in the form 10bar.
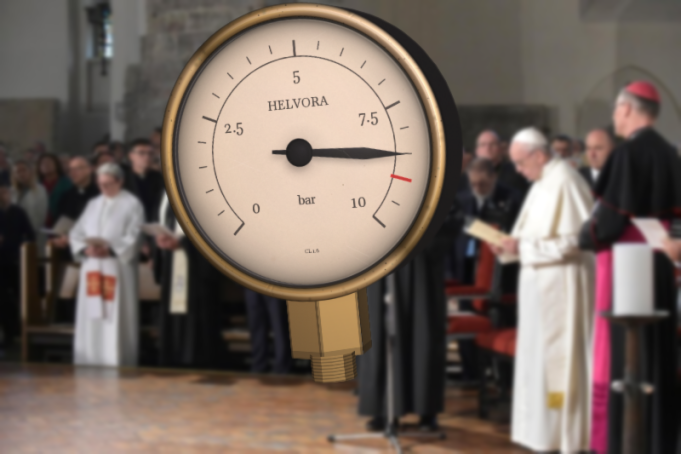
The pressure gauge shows 8.5bar
